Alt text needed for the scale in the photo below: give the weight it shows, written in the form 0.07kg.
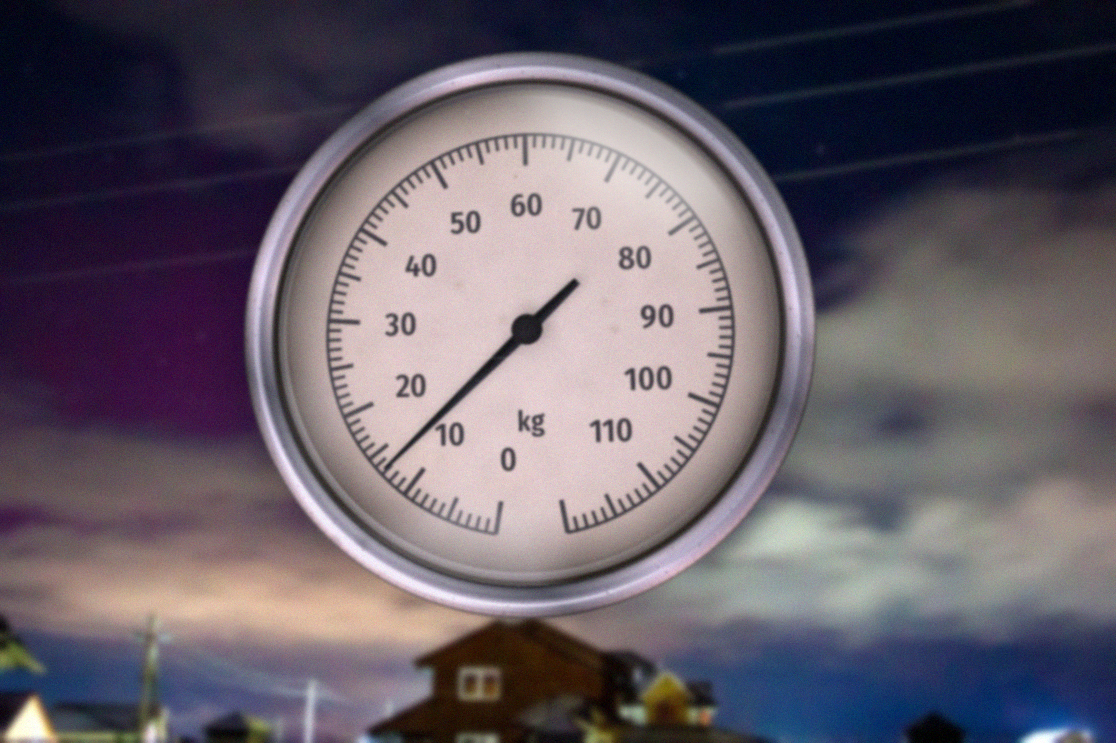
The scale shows 13kg
